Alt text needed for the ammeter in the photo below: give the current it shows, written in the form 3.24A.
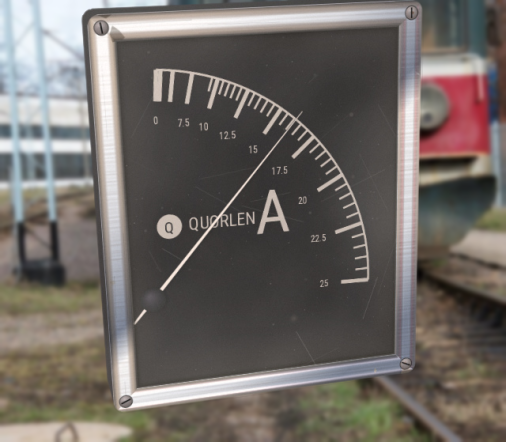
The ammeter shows 16A
